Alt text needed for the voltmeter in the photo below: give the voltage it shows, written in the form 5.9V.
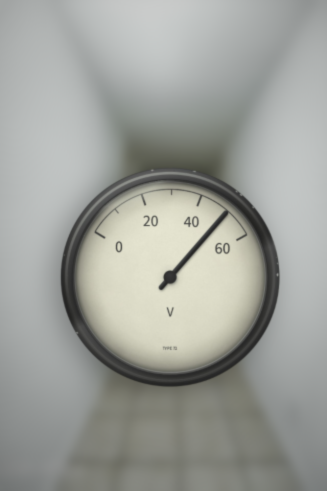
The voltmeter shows 50V
